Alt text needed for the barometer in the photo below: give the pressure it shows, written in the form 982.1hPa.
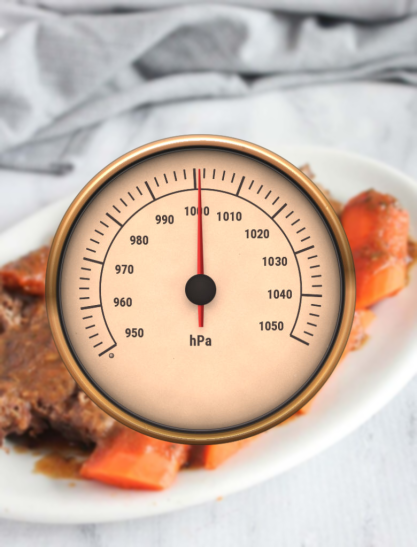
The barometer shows 1001hPa
